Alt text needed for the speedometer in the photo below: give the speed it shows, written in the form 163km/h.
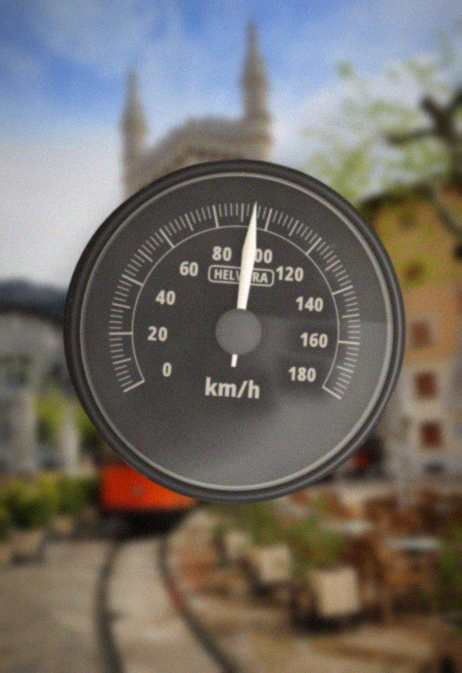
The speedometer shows 94km/h
